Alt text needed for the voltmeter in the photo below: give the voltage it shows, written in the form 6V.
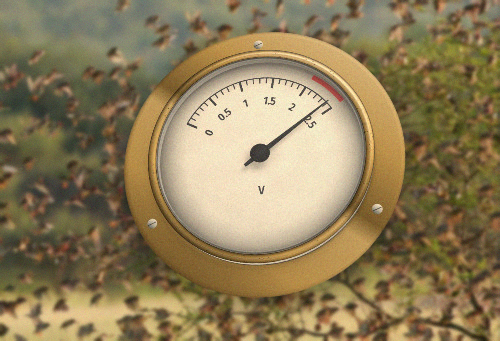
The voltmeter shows 2.4V
